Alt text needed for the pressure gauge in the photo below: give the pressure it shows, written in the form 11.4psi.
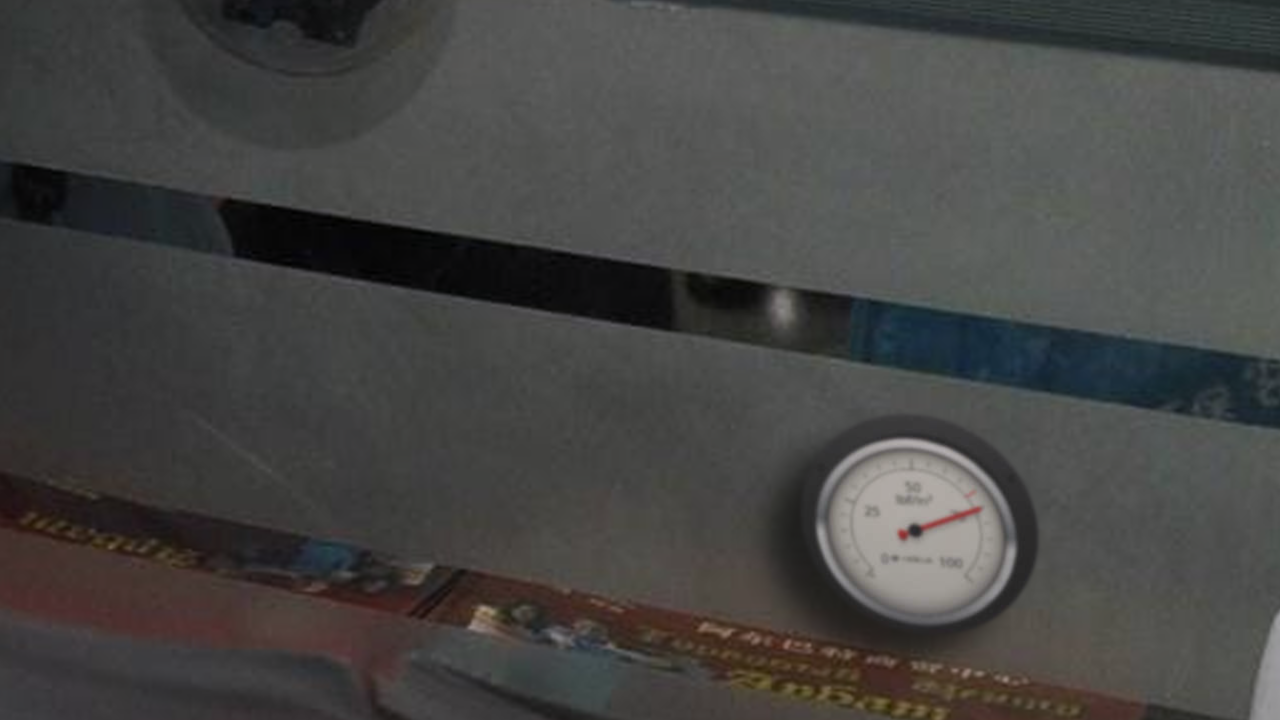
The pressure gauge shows 75psi
